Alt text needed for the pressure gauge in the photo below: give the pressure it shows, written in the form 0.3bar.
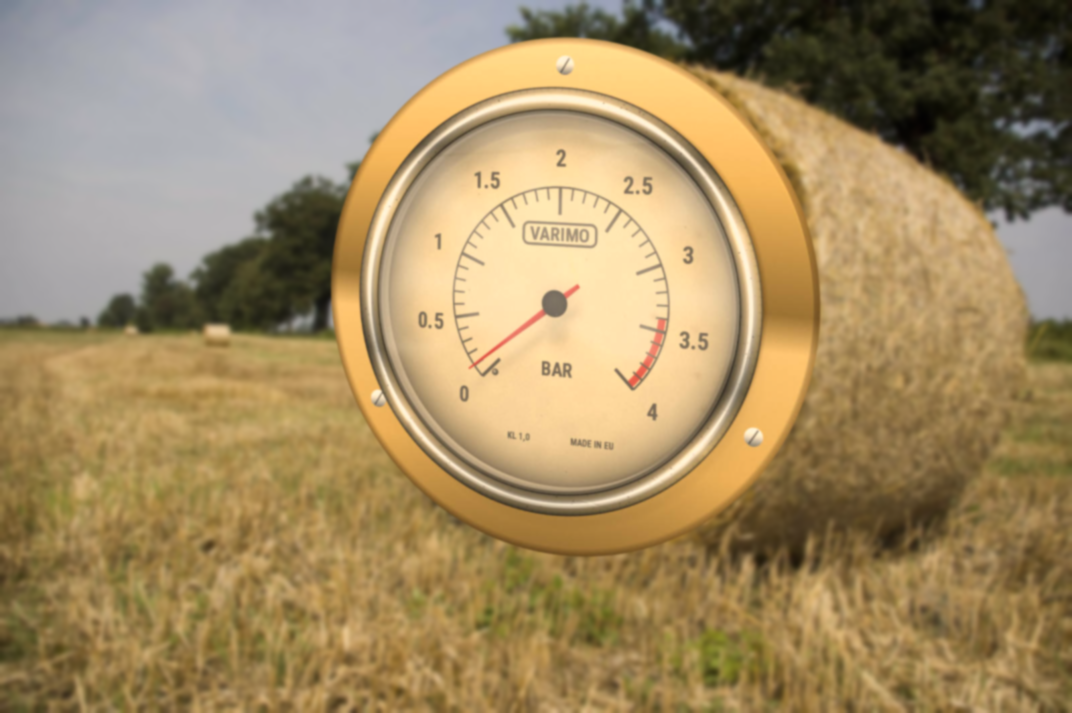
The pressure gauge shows 0.1bar
